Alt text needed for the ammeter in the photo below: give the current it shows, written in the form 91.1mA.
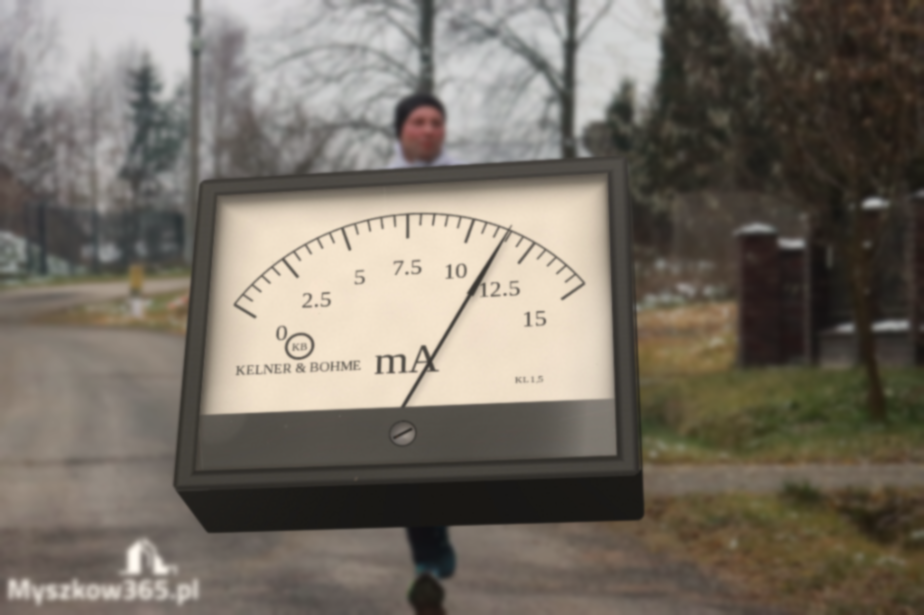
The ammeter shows 11.5mA
